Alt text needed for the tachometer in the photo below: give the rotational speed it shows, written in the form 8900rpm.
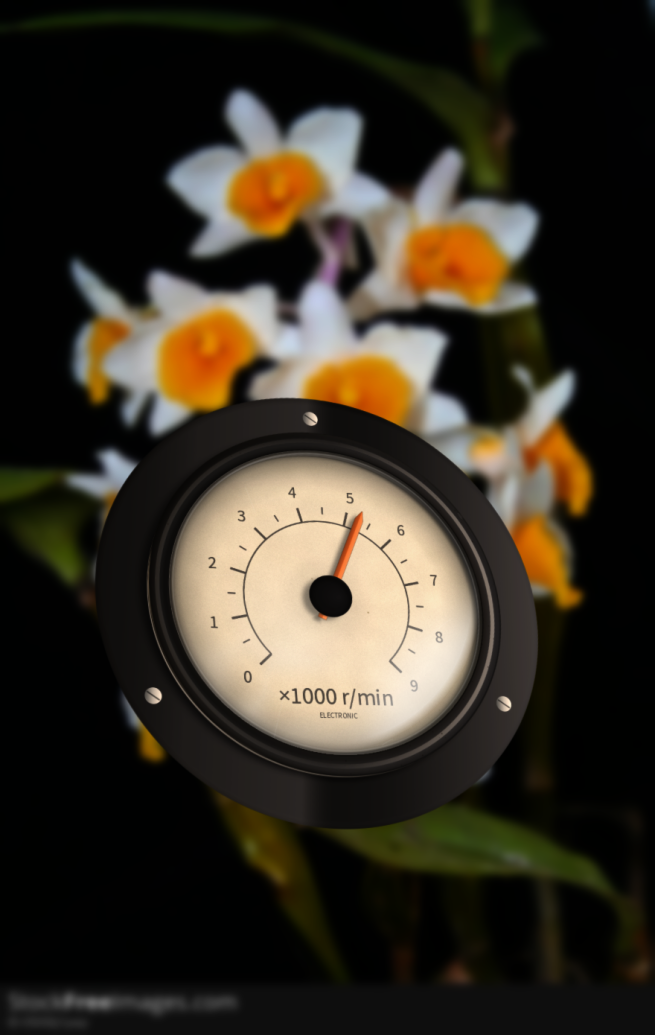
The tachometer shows 5250rpm
